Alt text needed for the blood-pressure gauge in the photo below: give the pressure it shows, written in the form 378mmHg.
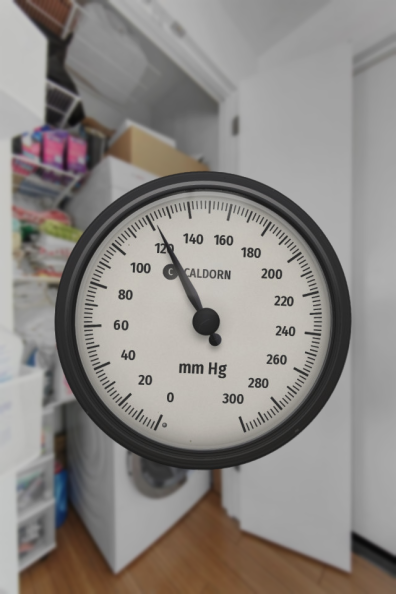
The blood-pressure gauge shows 122mmHg
